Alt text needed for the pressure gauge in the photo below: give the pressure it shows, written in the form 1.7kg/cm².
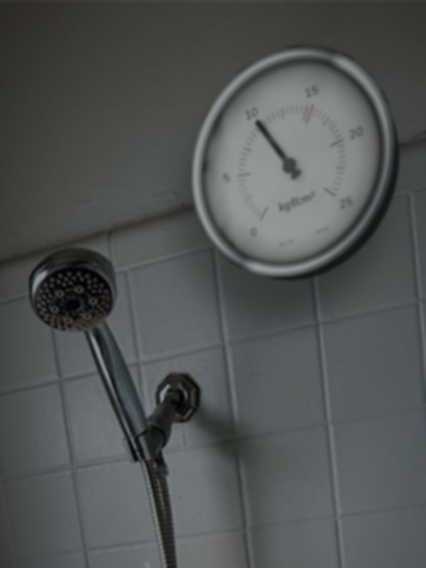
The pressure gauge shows 10kg/cm²
